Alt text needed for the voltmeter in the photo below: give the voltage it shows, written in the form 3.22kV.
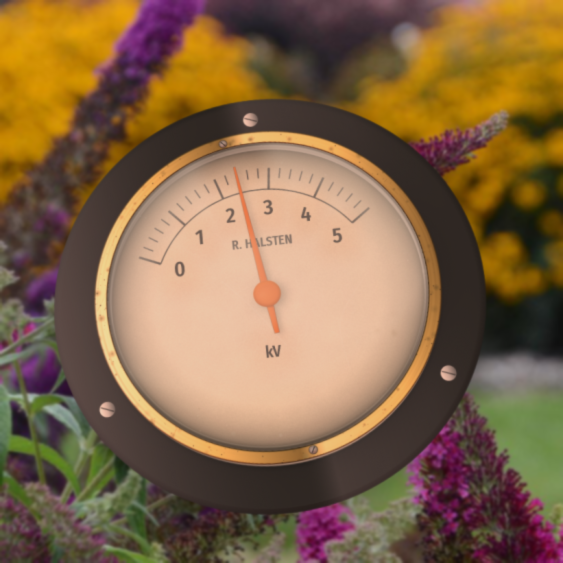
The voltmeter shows 2.4kV
